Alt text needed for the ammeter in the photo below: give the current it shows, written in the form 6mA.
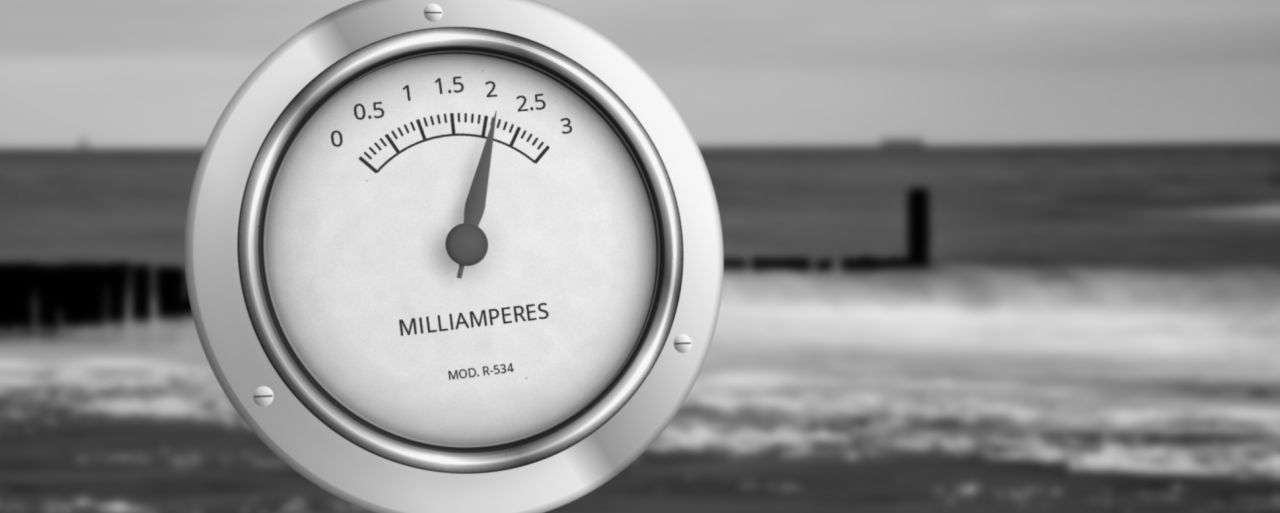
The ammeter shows 2.1mA
